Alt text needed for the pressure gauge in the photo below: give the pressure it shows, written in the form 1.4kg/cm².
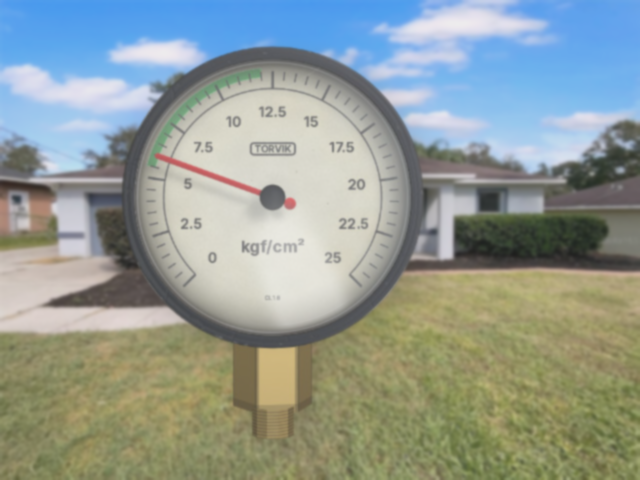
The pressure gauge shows 6kg/cm²
